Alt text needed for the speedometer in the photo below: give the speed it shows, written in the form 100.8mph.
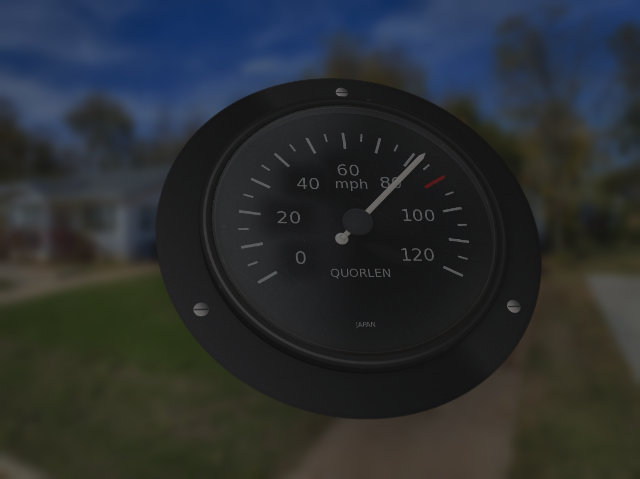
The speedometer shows 82.5mph
